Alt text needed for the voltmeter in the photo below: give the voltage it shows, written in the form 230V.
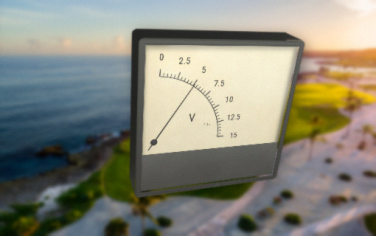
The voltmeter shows 5V
